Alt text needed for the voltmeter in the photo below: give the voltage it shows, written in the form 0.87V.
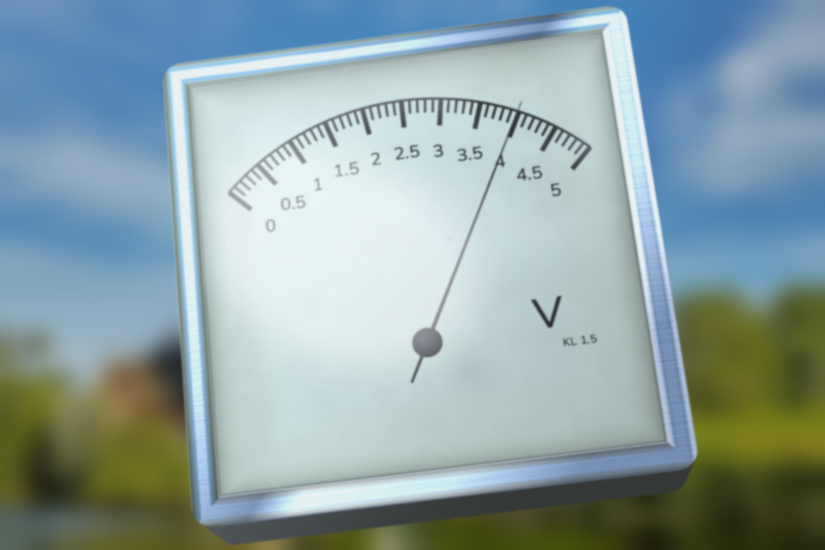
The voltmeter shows 4V
